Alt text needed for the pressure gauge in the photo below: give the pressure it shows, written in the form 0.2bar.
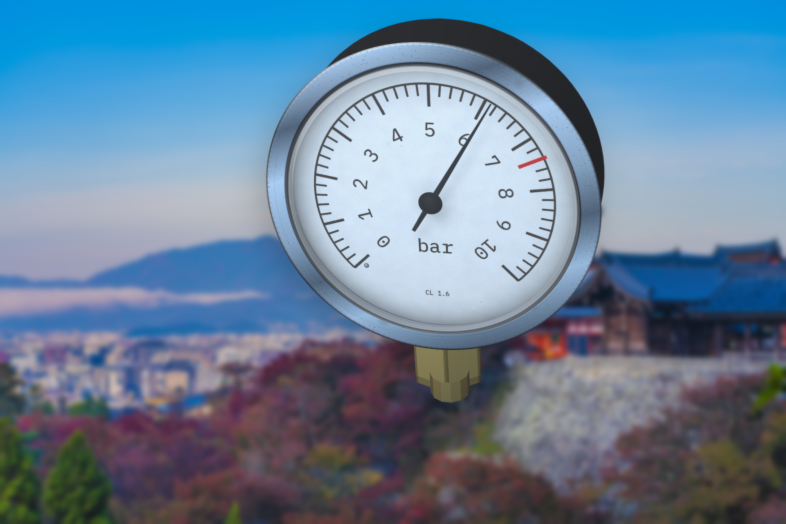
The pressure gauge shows 6.1bar
